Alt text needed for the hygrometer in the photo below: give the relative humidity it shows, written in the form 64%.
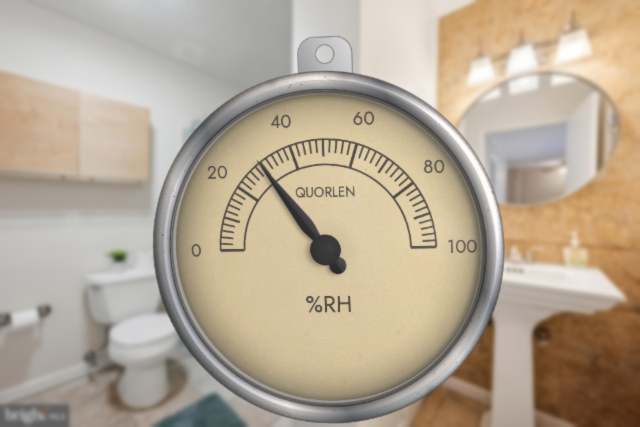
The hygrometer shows 30%
